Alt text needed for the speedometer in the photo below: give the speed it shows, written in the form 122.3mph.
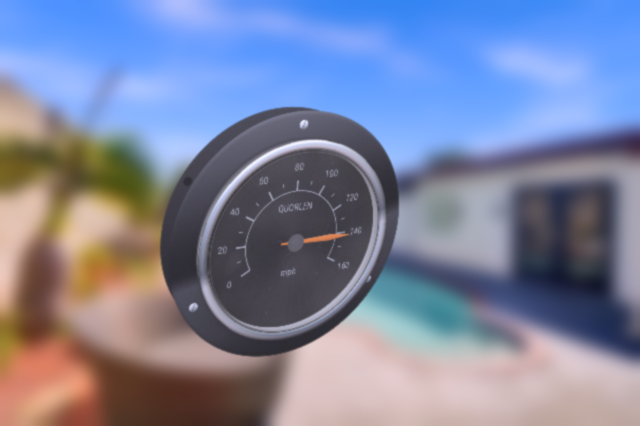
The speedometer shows 140mph
